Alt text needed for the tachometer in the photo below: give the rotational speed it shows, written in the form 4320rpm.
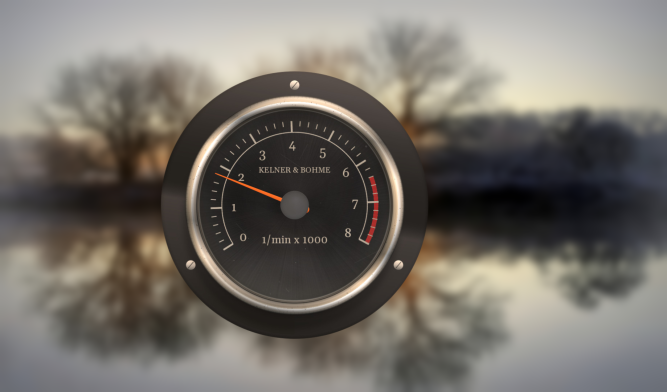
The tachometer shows 1800rpm
